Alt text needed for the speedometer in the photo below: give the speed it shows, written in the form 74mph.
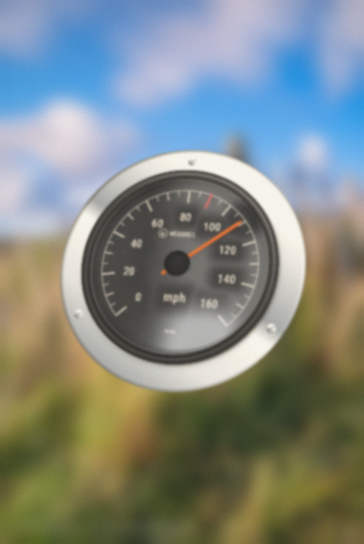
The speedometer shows 110mph
